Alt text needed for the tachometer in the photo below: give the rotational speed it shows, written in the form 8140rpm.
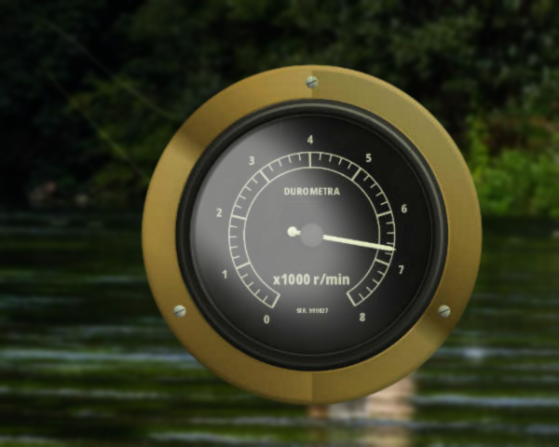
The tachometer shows 6700rpm
